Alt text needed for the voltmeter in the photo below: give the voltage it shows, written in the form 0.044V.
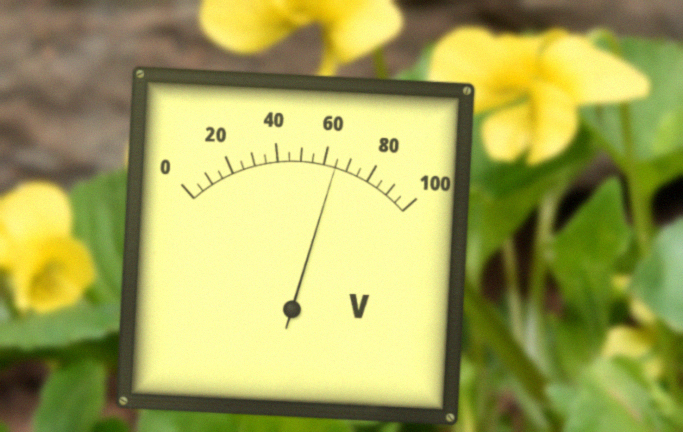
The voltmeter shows 65V
